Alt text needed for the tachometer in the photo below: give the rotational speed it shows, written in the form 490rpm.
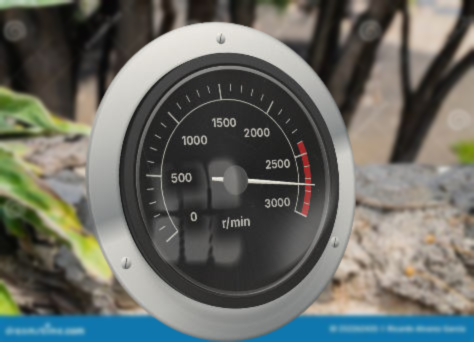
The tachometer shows 2750rpm
